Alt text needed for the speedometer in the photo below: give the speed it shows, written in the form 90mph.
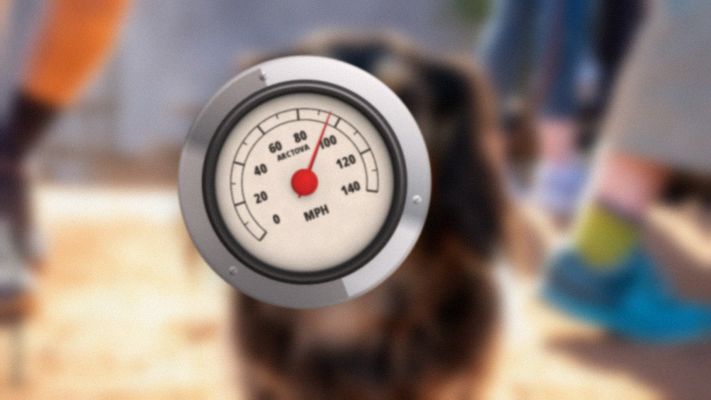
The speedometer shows 95mph
